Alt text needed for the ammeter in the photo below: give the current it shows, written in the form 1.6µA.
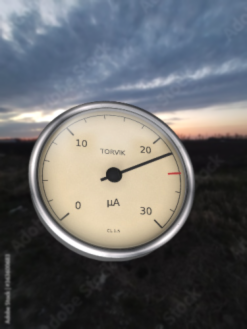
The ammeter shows 22µA
